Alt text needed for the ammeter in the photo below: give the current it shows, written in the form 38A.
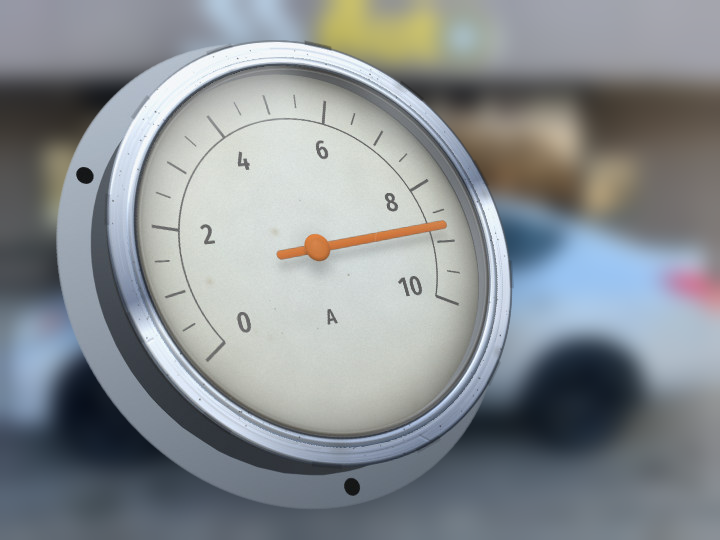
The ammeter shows 8.75A
